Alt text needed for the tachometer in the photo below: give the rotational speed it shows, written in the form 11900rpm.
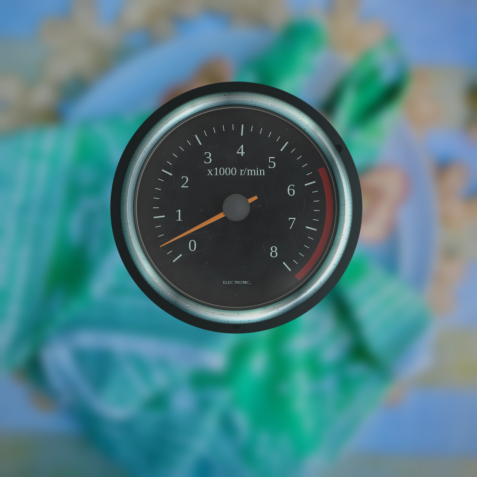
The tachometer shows 400rpm
